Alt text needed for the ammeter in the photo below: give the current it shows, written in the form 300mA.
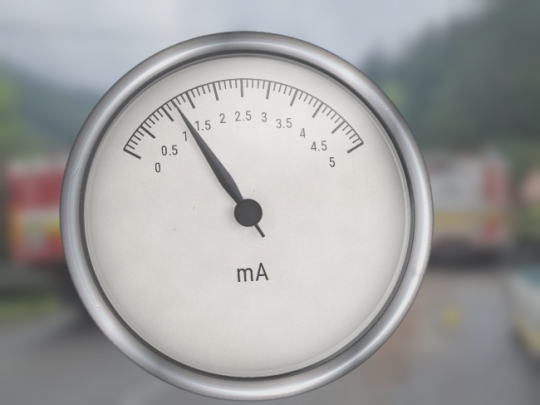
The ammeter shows 1.2mA
